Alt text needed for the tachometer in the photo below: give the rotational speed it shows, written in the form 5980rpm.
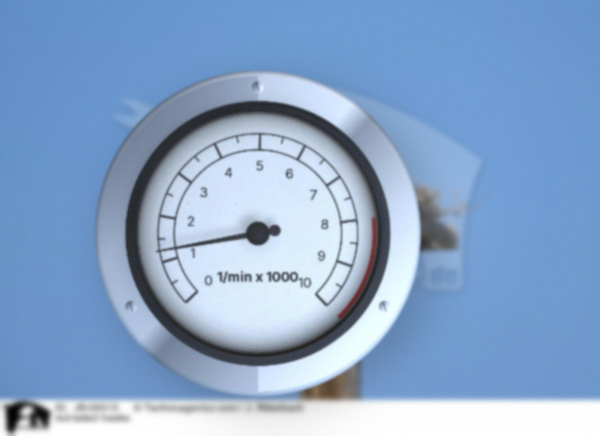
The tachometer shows 1250rpm
